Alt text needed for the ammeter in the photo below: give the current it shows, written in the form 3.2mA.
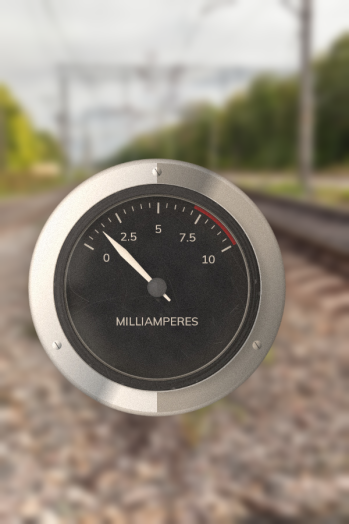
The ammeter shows 1.25mA
